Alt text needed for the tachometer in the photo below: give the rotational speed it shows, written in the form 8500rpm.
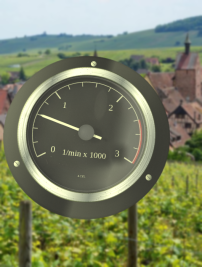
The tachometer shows 600rpm
